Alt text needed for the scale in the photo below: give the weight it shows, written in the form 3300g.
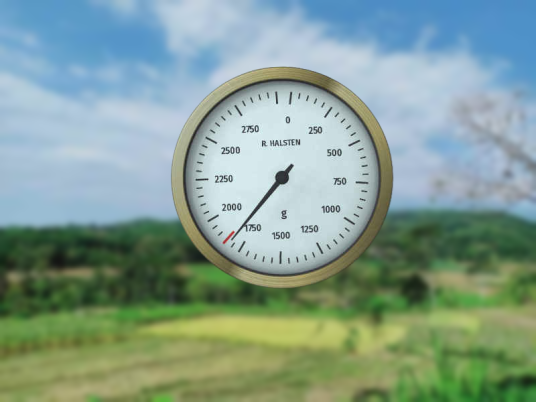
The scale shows 1825g
